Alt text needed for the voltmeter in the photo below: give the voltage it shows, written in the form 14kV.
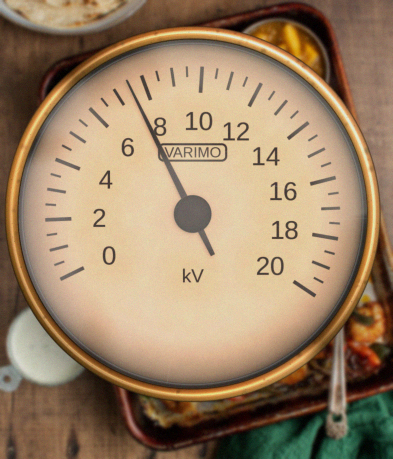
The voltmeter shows 7.5kV
